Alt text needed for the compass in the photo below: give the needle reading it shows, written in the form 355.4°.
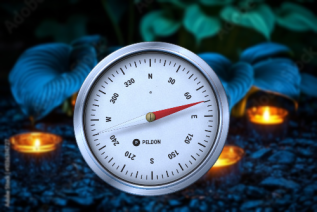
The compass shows 75°
